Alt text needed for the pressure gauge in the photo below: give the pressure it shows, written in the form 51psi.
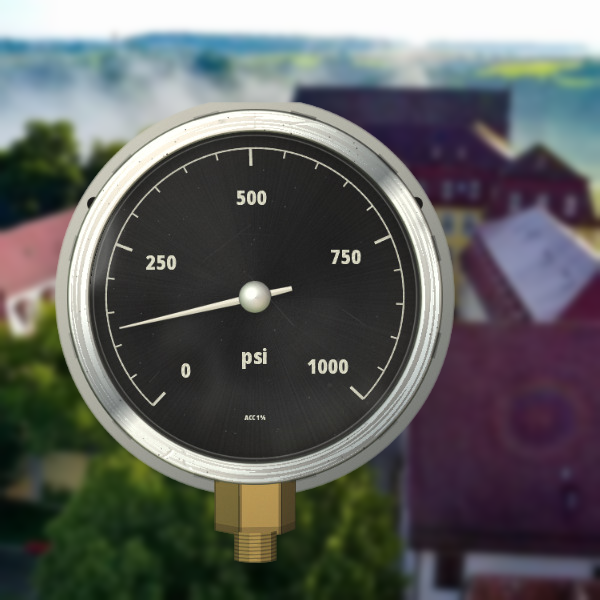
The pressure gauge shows 125psi
